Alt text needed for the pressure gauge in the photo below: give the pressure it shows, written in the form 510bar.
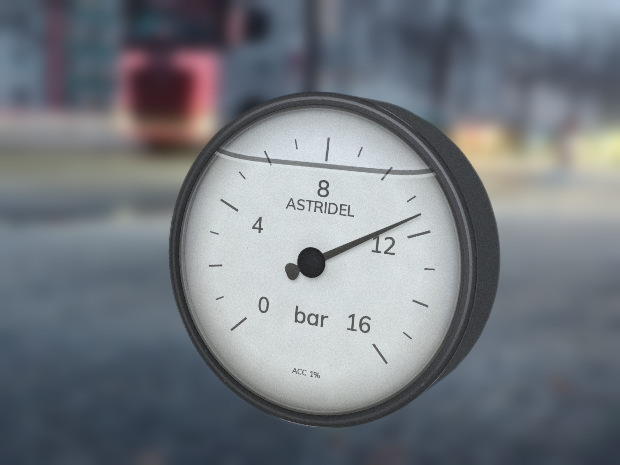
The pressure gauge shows 11.5bar
